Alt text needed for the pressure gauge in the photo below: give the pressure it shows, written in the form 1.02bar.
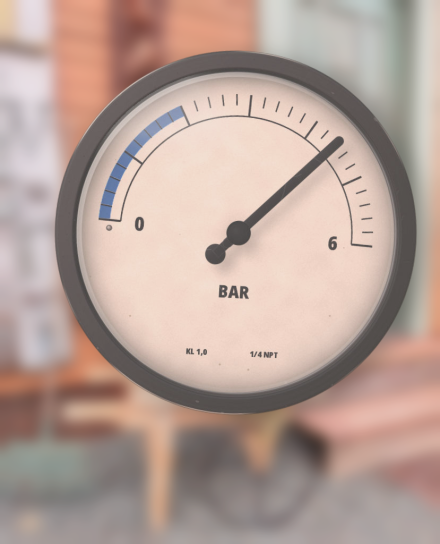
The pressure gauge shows 4.4bar
